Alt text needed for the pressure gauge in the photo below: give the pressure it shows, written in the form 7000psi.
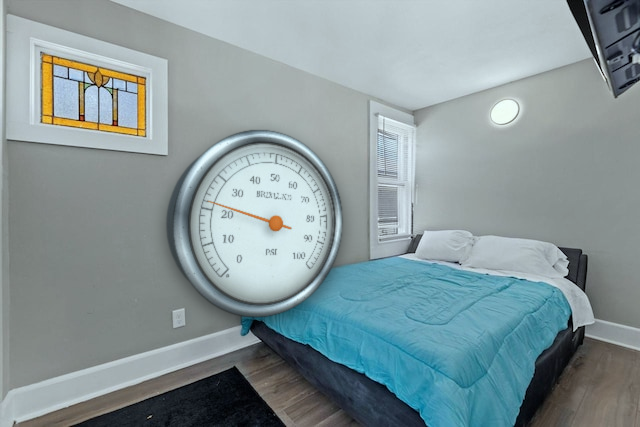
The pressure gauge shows 22psi
